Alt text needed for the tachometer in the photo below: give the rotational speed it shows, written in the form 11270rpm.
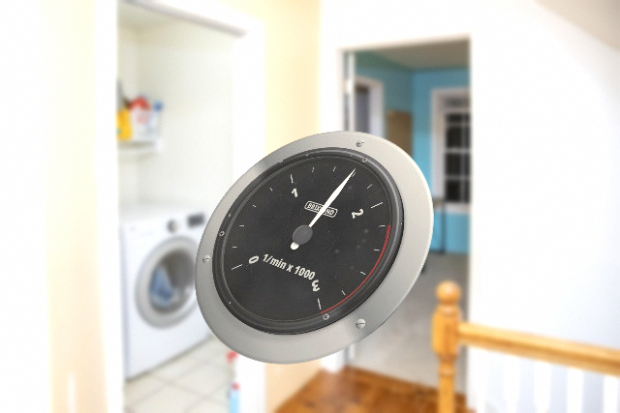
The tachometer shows 1600rpm
